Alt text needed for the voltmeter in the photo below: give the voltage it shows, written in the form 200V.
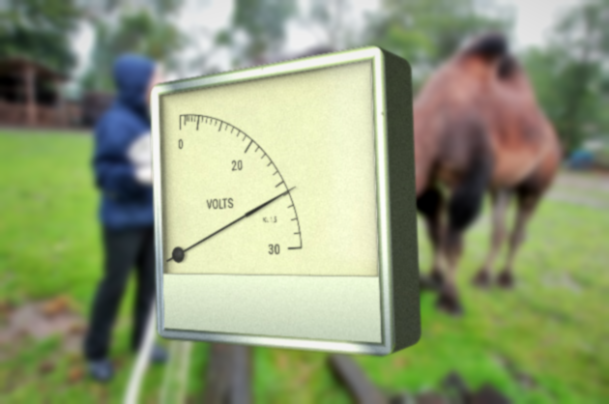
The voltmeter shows 26V
